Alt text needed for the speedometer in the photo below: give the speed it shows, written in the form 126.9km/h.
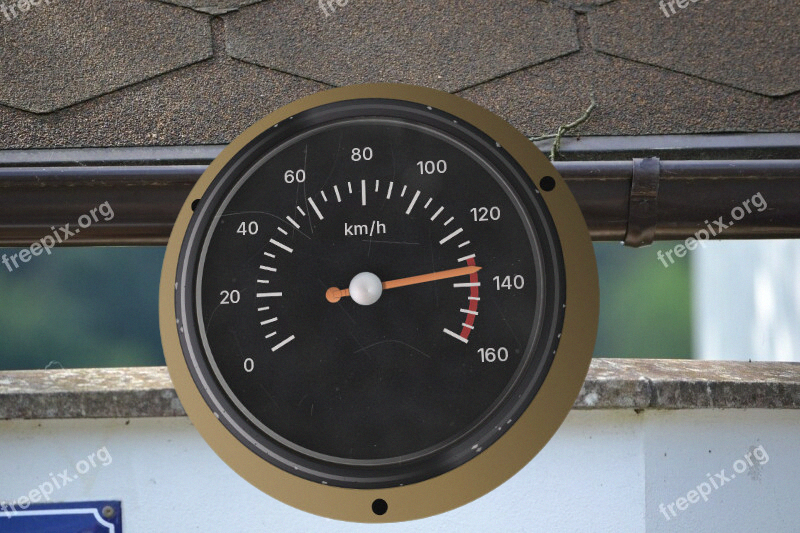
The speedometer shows 135km/h
